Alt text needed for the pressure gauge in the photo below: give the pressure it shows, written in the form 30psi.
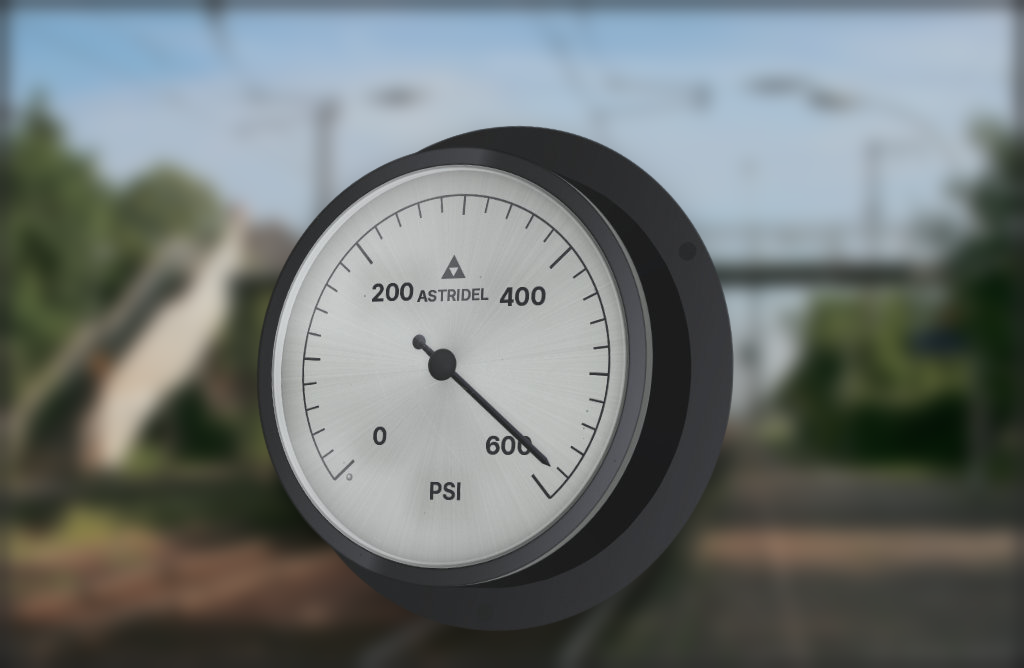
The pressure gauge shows 580psi
